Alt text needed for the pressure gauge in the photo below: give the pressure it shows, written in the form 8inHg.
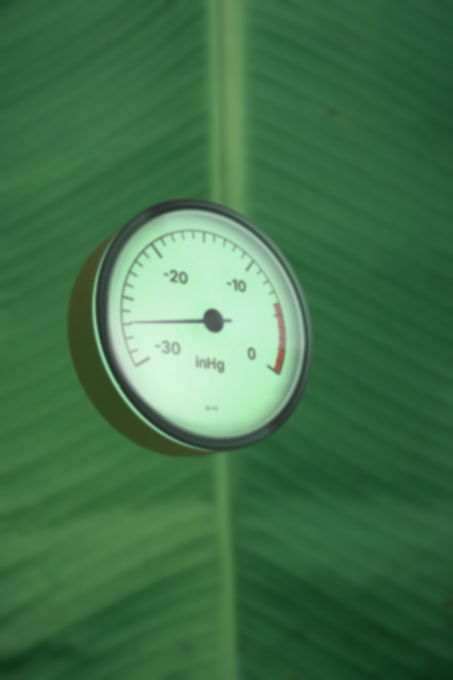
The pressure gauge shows -27inHg
